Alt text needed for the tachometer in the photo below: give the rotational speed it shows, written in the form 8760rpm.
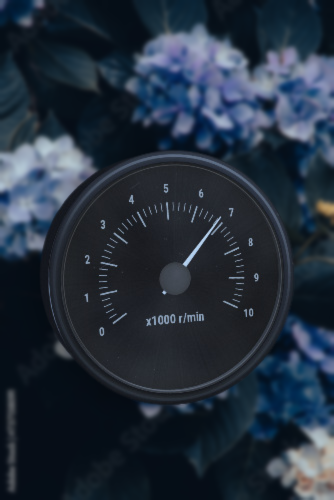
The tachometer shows 6800rpm
